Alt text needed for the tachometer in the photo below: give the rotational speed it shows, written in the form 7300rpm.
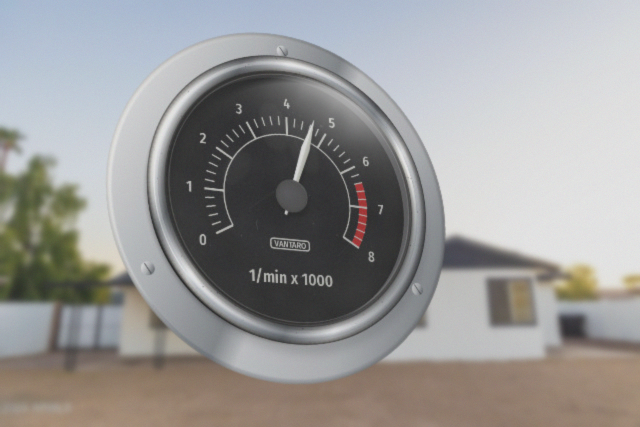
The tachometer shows 4600rpm
